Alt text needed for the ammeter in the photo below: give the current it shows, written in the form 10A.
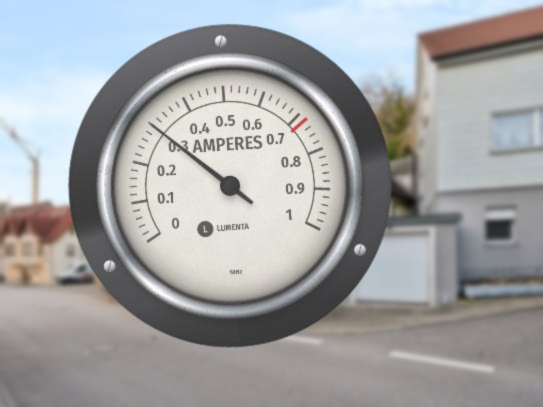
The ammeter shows 0.3A
